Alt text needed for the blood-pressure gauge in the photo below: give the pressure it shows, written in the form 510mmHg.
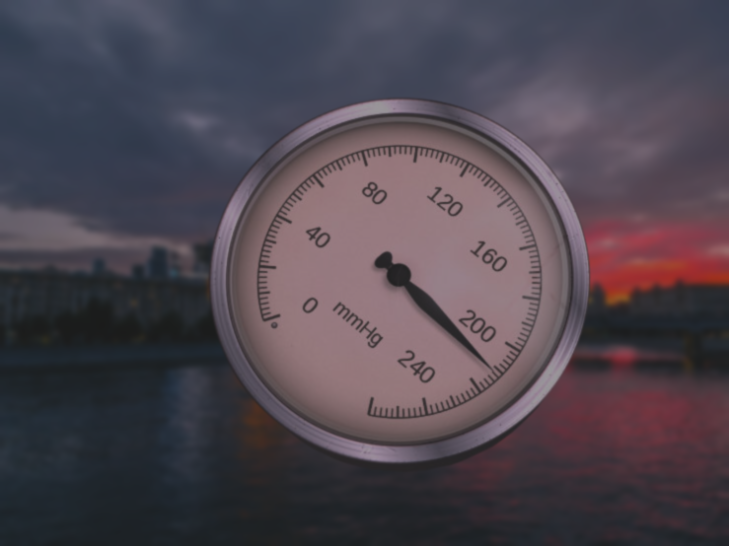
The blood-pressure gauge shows 212mmHg
